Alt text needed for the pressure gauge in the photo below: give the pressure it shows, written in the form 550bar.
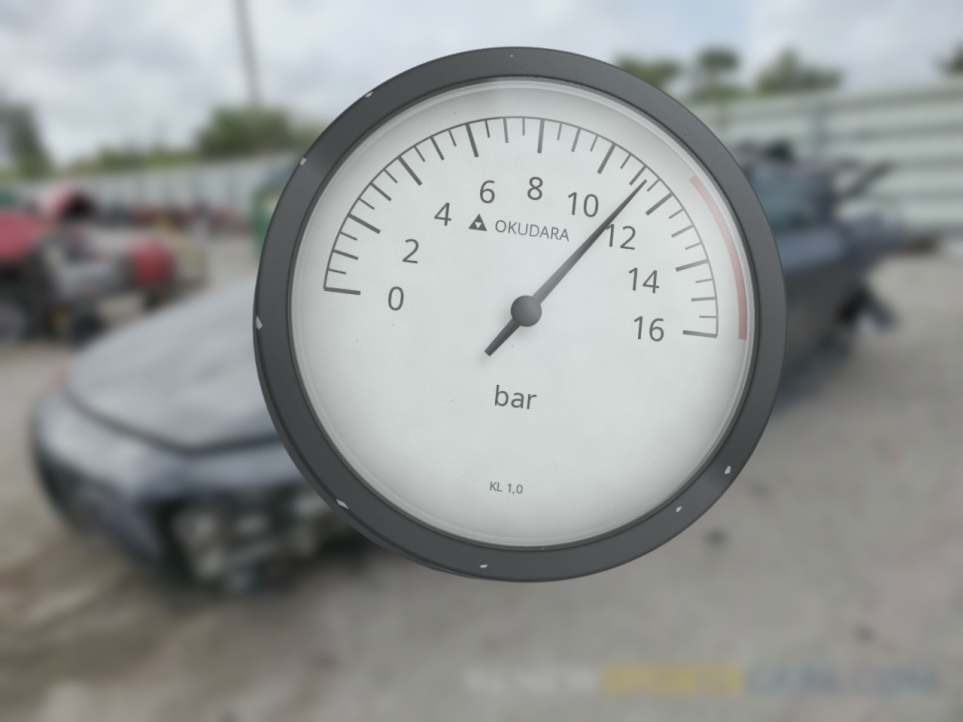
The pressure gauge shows 11.25bar
